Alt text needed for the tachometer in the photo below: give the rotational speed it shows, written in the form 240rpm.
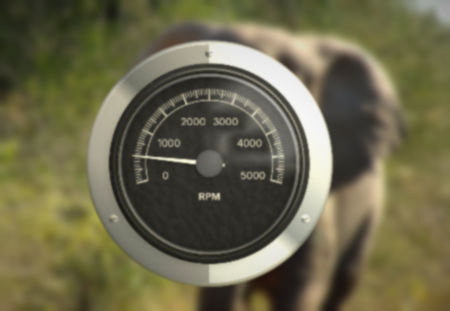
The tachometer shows 500rpm
